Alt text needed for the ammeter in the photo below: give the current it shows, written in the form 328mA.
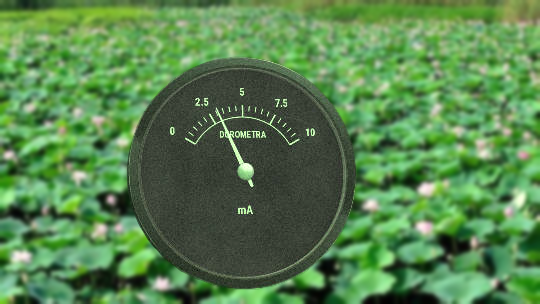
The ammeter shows 3mA
